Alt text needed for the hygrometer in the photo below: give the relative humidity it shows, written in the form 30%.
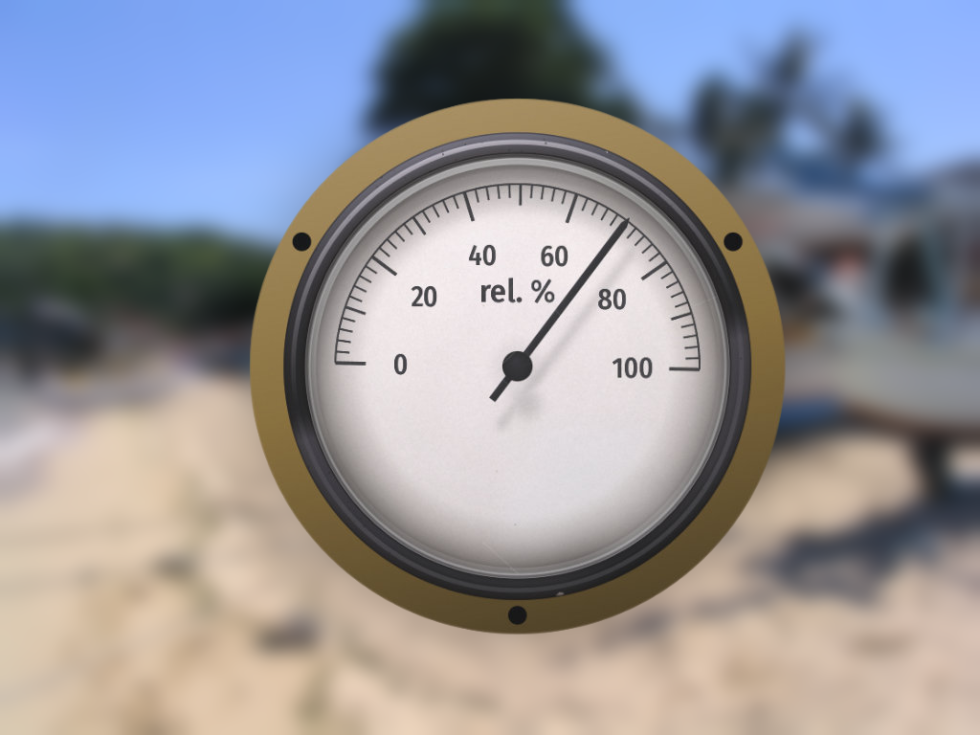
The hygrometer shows 70%
